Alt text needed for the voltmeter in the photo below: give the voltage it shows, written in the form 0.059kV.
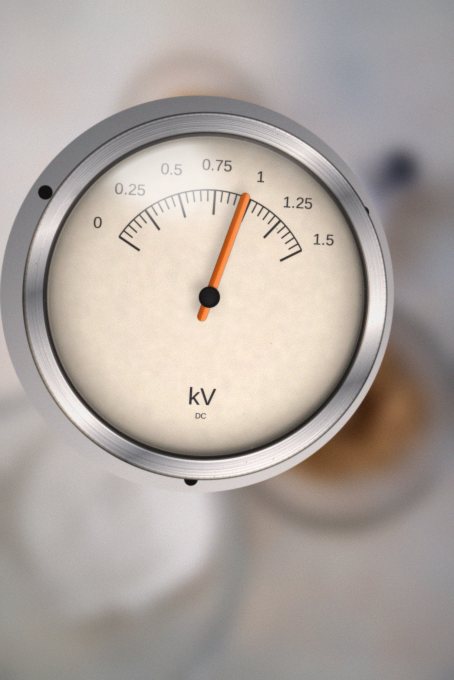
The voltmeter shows 0.95kV
